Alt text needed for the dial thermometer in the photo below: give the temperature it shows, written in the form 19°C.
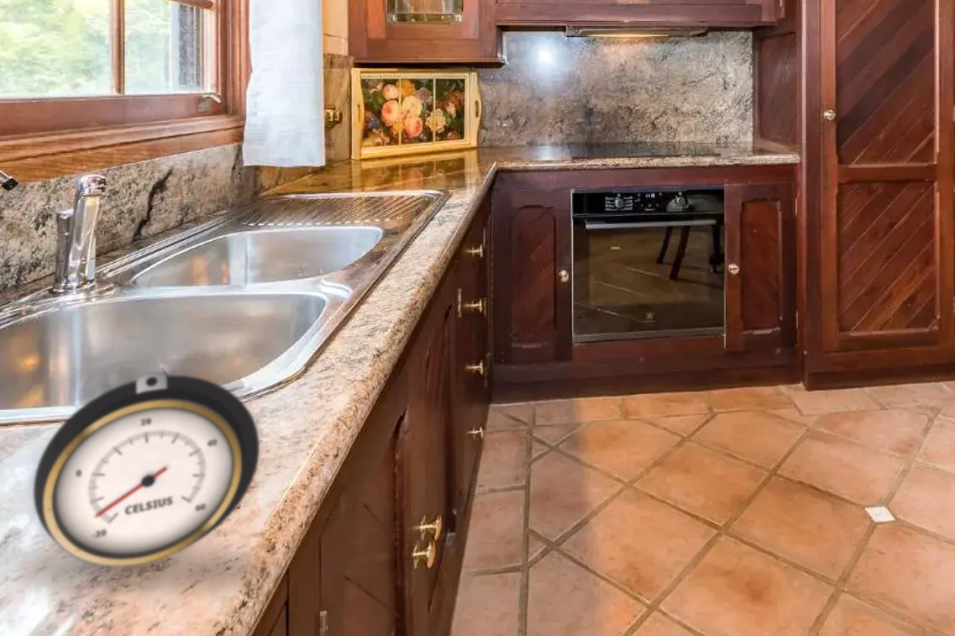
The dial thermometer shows -15°C
